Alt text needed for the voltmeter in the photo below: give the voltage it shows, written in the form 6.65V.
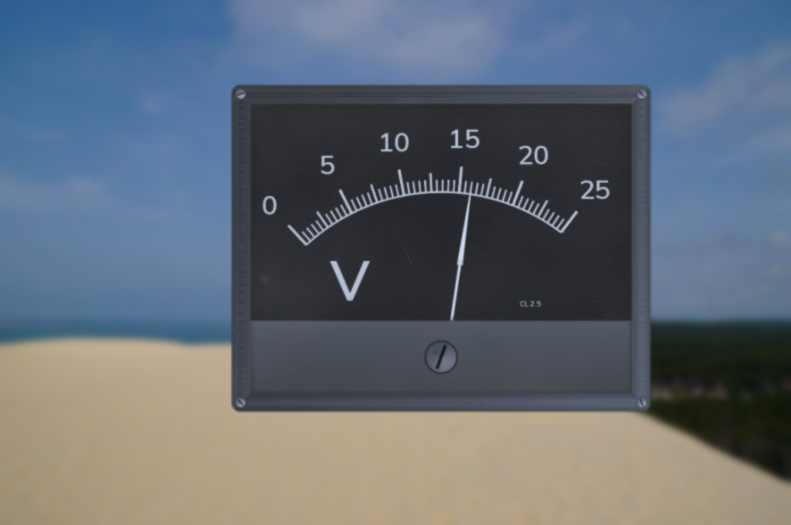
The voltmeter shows 16V
